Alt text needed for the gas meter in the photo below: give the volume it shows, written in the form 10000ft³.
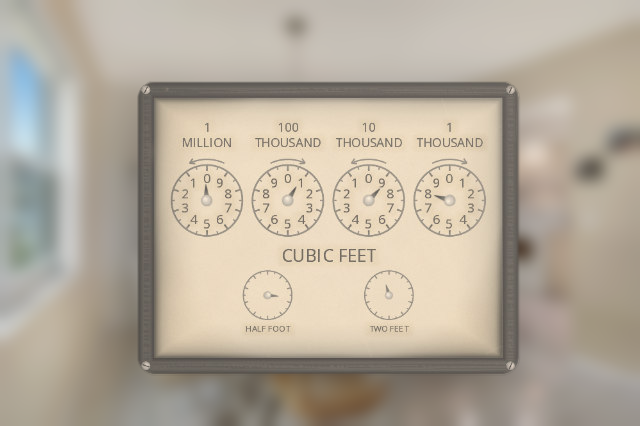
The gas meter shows 8800ft³
